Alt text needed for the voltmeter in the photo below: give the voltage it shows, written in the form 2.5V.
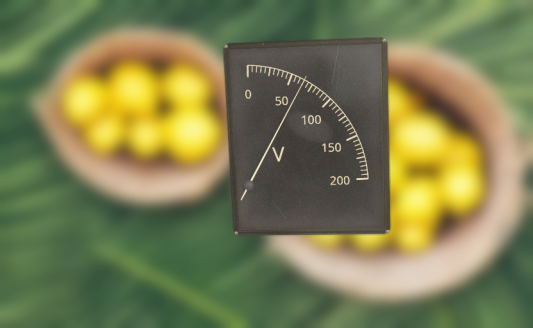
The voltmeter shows 65V
